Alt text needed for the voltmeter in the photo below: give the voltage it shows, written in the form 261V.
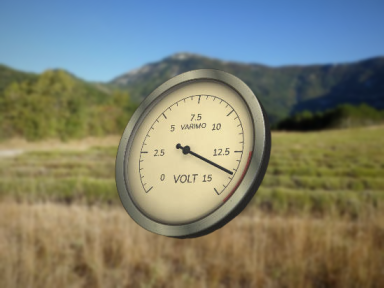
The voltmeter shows 13.75V
